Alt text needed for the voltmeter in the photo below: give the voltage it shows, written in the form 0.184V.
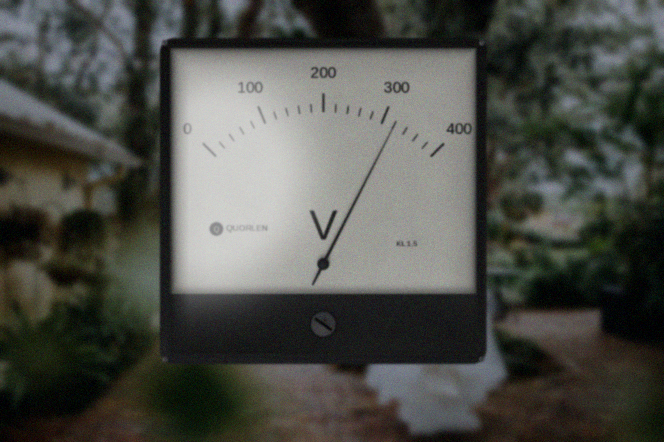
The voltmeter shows 320V
